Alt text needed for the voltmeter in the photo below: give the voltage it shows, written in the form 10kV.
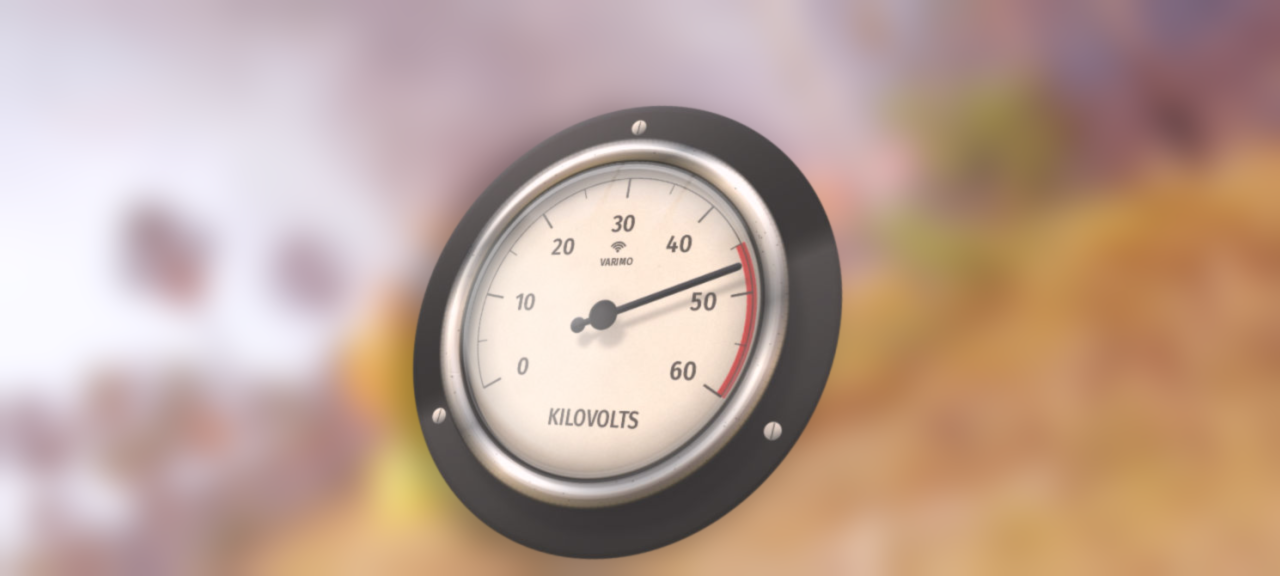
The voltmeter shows 47.5kV
